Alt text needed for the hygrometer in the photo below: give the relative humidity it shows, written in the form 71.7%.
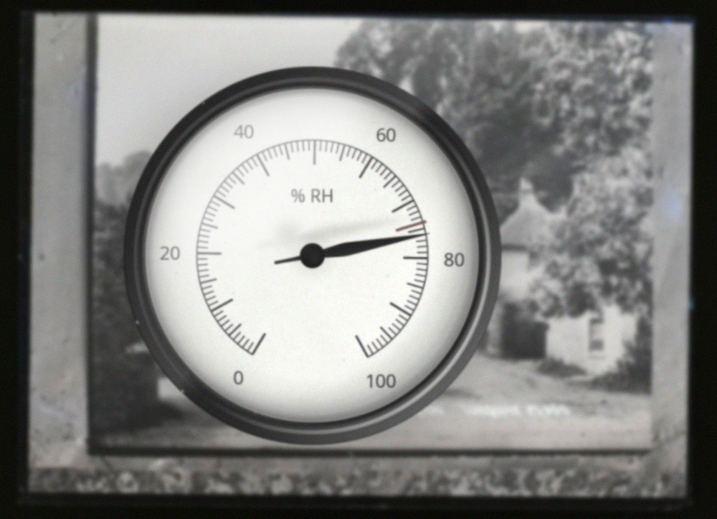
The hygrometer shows 76%
